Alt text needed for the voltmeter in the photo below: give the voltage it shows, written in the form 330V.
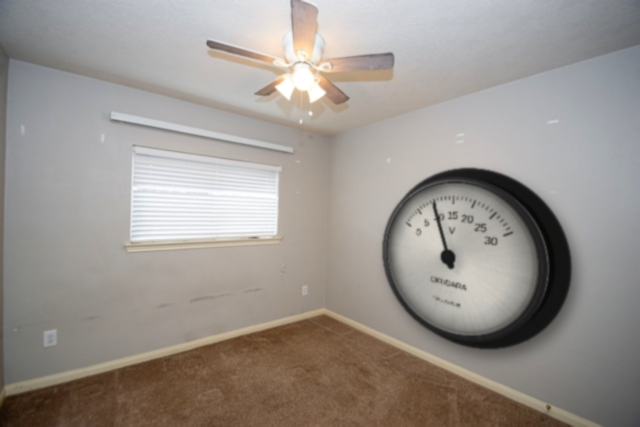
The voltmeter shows 10V
